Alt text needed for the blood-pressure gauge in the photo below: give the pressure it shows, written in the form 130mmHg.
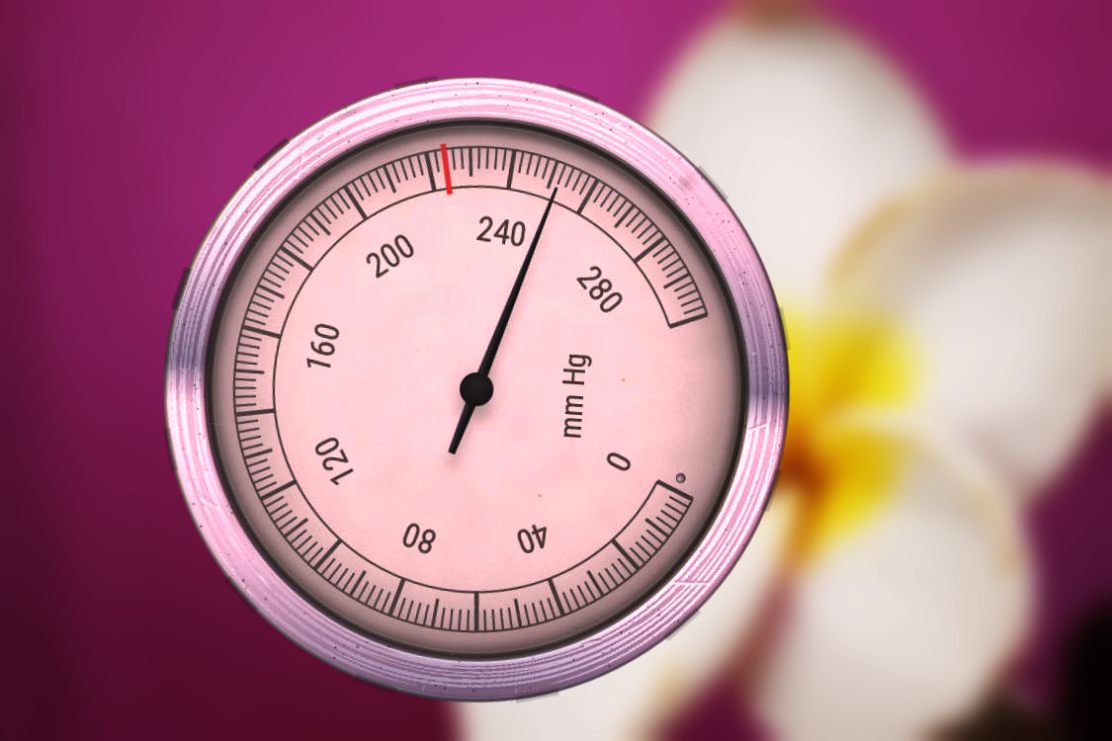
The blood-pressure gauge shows 252mmHg
